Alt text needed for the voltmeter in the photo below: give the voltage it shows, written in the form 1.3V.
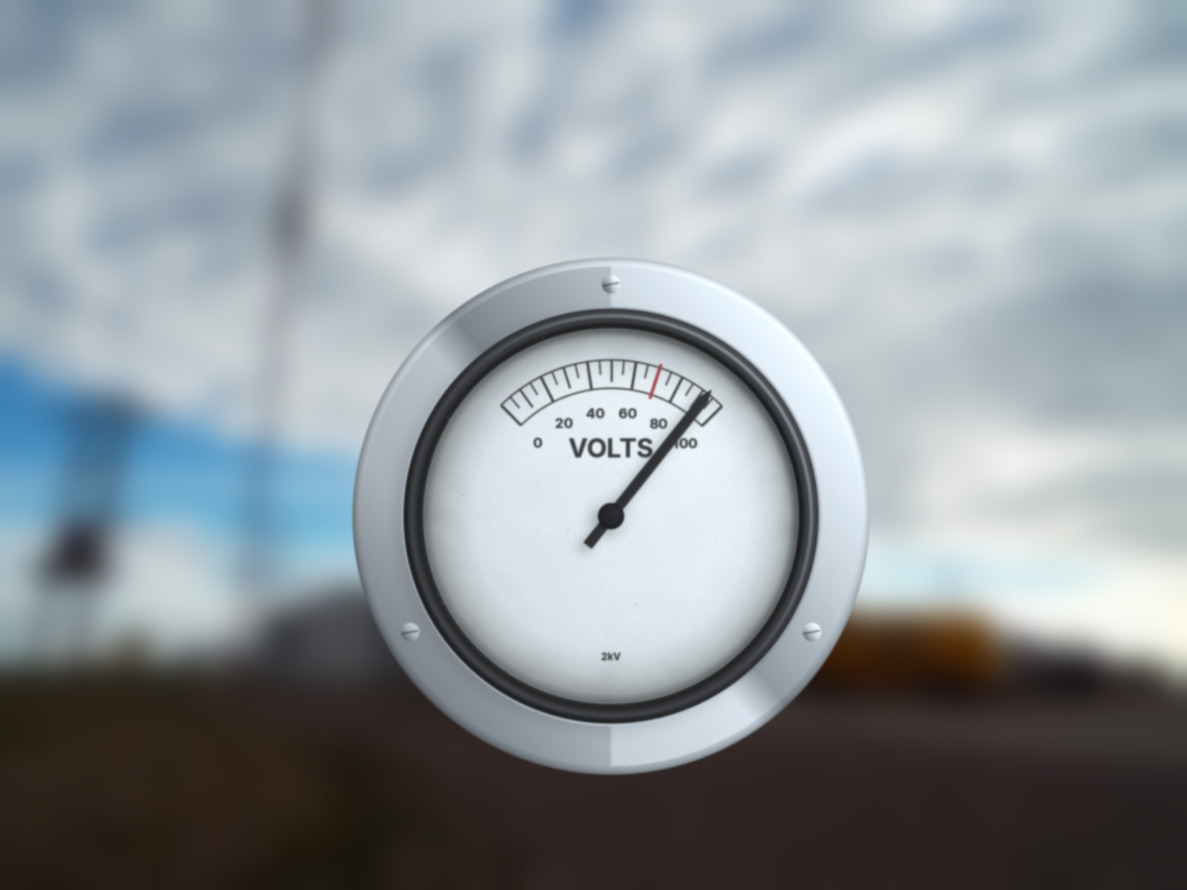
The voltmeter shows 92.5V
